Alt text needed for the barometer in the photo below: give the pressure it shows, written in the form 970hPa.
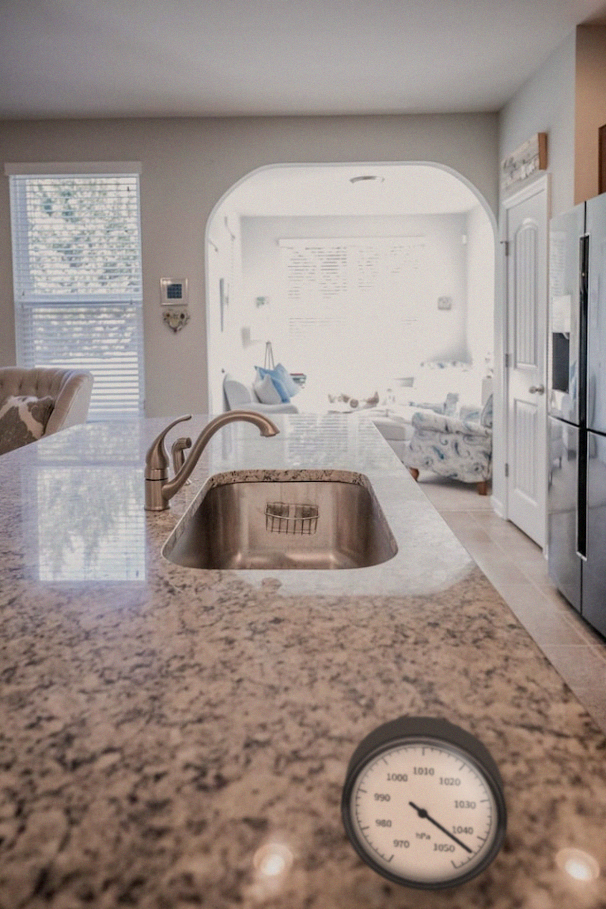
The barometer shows 1044hPa
